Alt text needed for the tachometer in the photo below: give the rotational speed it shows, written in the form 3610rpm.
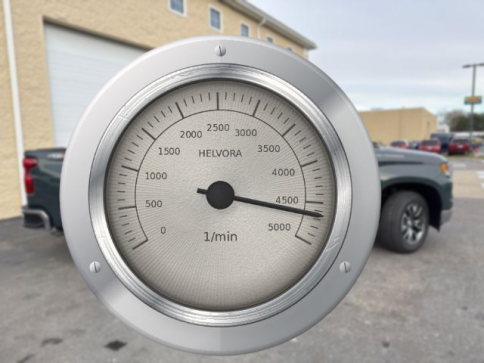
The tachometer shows 4650rpm
